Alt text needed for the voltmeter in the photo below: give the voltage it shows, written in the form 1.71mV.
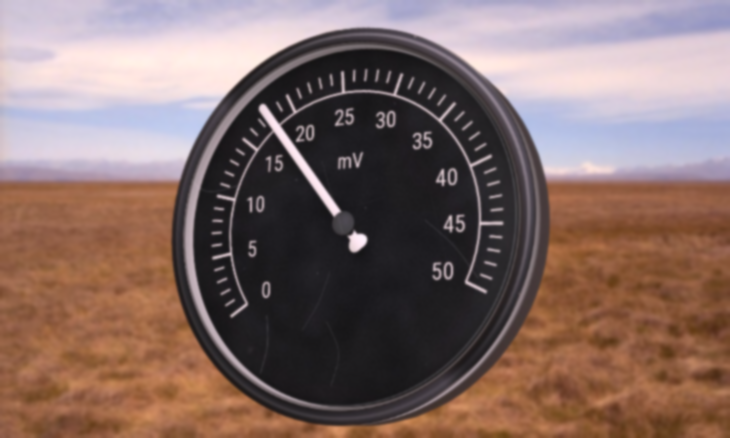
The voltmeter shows 18mV
